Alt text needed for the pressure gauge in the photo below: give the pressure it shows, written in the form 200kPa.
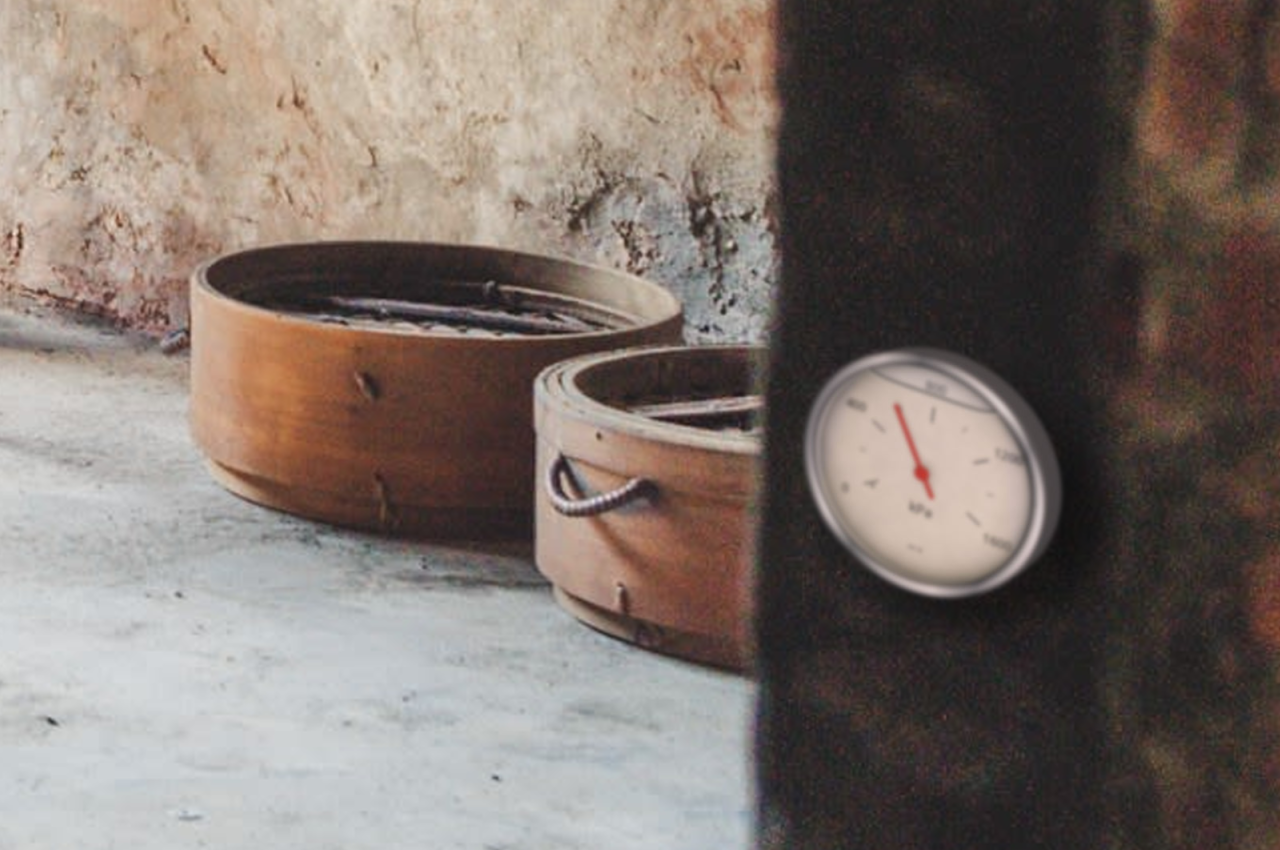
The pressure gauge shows 600kPa
